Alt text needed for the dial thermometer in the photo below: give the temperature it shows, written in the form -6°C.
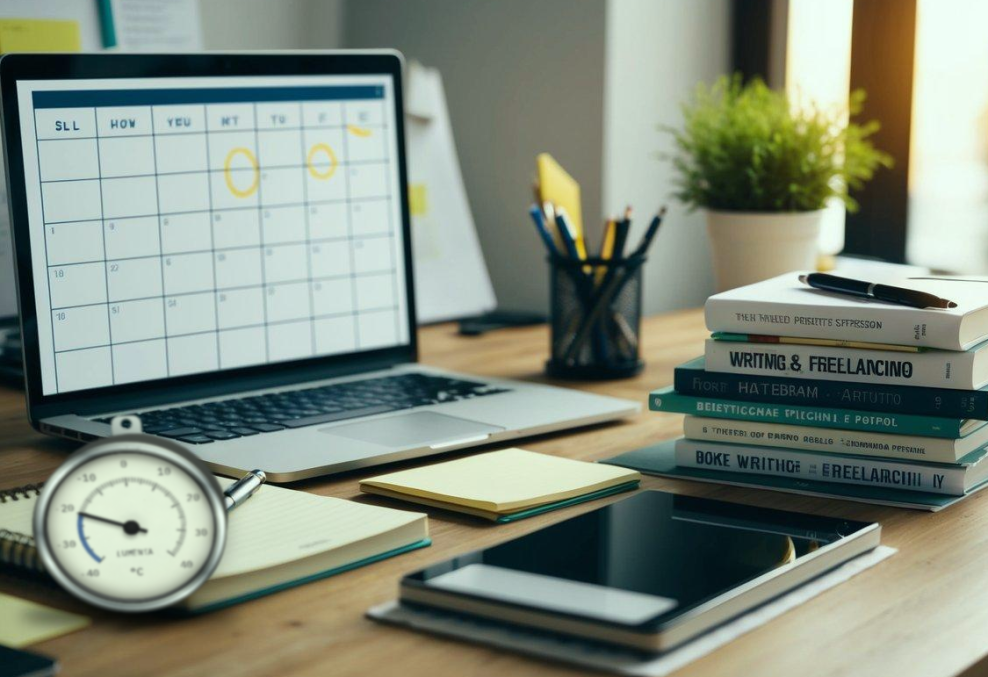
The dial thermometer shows -20°C
